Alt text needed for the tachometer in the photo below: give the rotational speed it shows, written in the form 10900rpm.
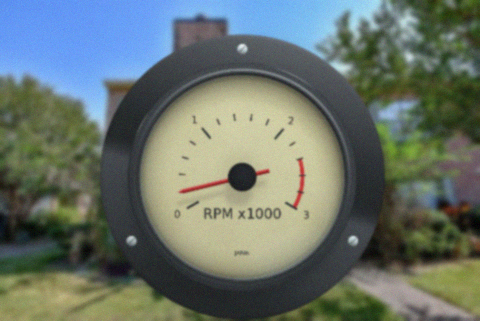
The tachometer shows 200rpm
